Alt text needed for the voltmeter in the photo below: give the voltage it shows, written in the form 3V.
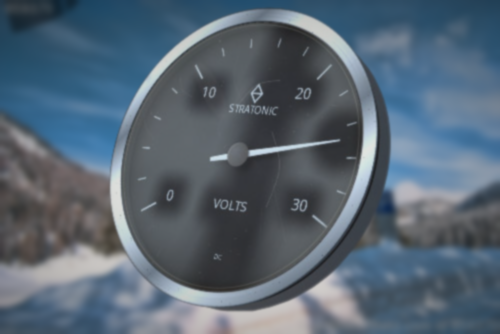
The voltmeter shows 25V
